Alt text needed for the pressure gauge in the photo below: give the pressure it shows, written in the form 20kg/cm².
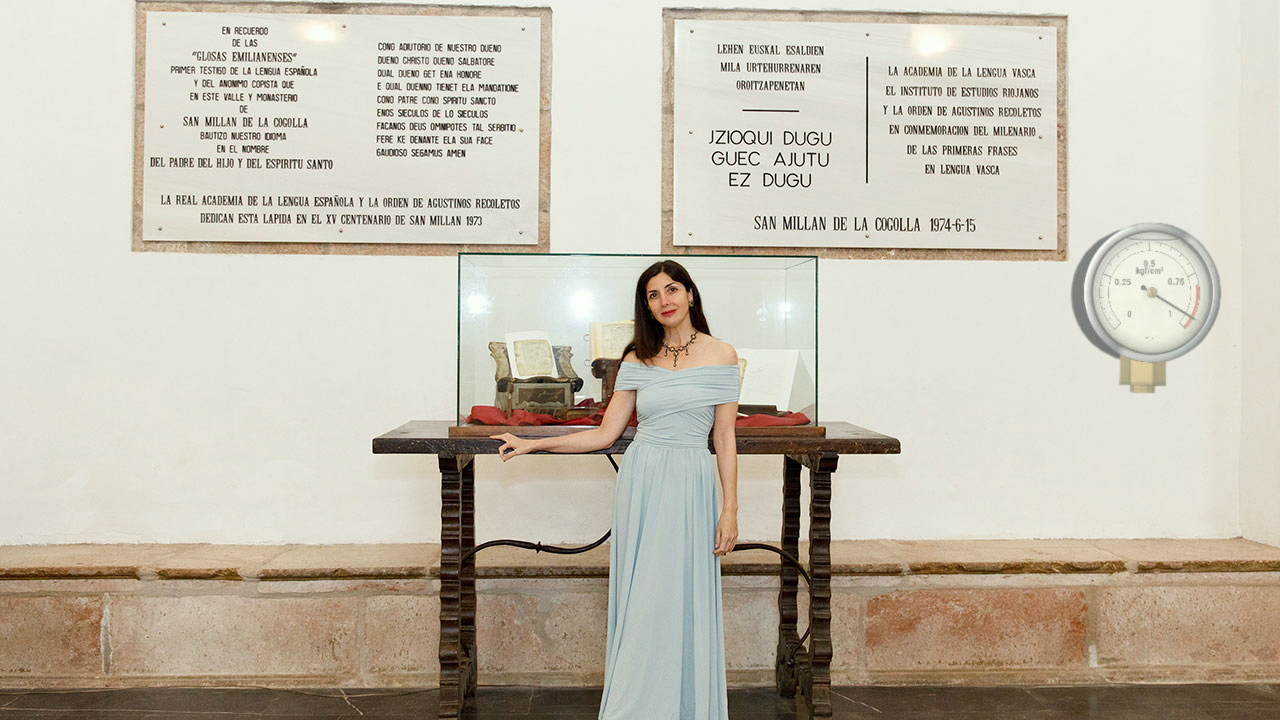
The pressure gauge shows 0.95kg/cm²
